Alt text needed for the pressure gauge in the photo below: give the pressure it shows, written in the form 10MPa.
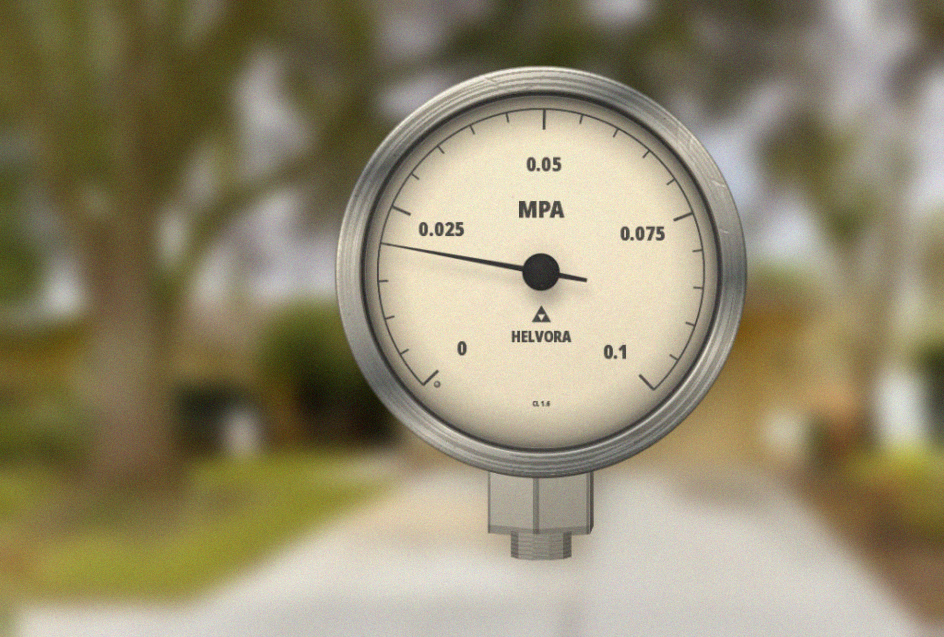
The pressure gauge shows 0.02MPa
